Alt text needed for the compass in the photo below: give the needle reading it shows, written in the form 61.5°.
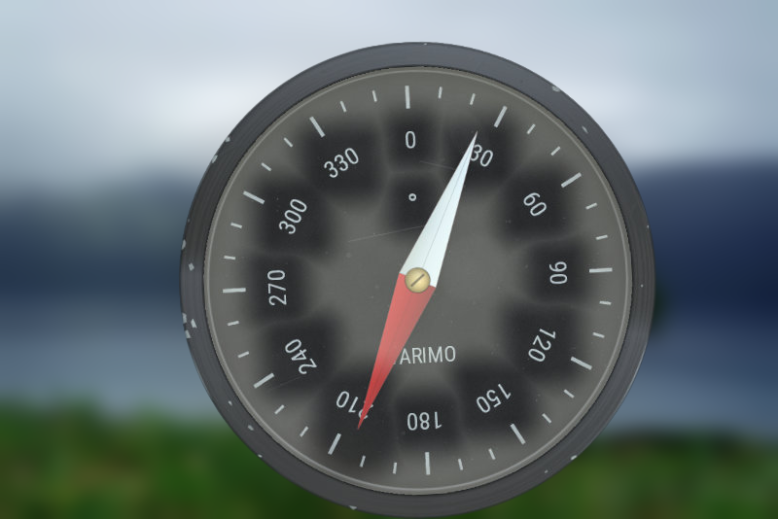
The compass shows 205°
